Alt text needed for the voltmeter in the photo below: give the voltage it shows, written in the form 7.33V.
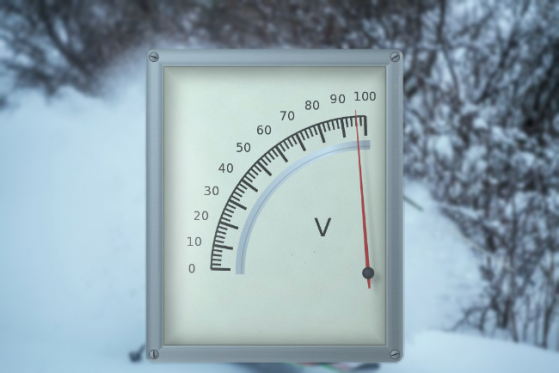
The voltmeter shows 96V
